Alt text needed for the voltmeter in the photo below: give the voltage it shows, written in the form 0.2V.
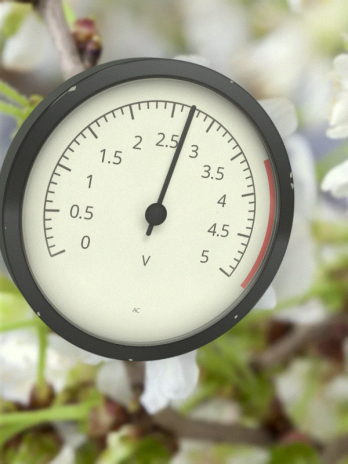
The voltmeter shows 2.7V
